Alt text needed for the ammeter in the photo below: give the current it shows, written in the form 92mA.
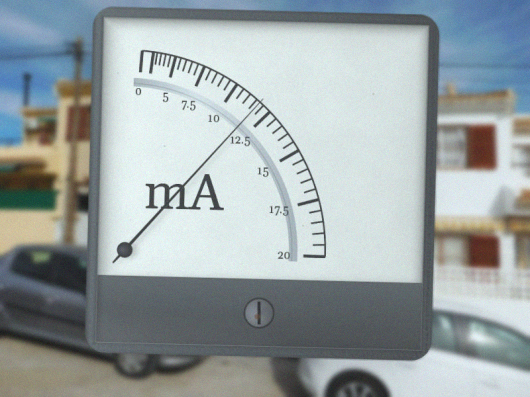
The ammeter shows 11.75mA
